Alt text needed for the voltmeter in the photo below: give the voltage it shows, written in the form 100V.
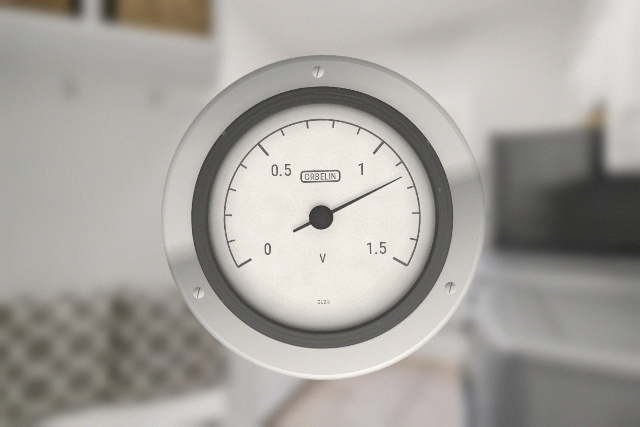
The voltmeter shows 1.15V
